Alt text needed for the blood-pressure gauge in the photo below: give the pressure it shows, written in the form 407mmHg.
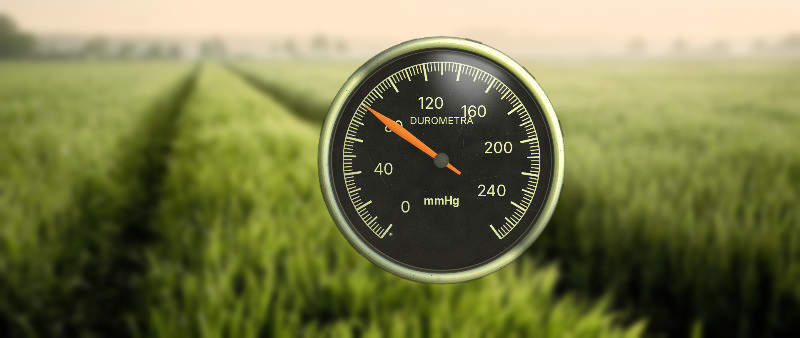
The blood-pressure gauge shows 80mmHg
